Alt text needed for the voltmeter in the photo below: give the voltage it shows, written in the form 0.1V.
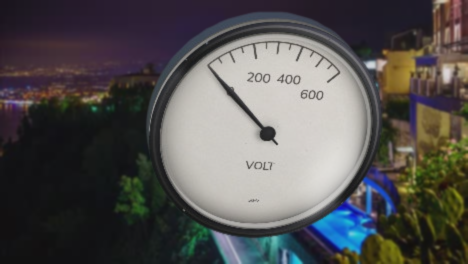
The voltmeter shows 0V
